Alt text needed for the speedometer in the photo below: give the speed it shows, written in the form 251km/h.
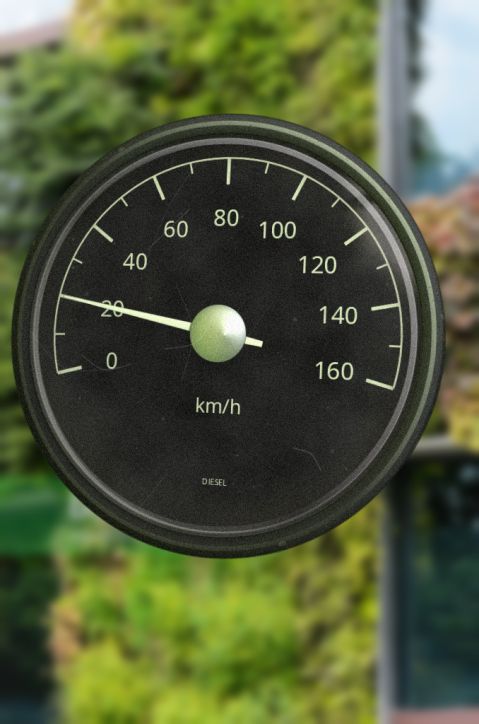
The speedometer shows 20km/h
